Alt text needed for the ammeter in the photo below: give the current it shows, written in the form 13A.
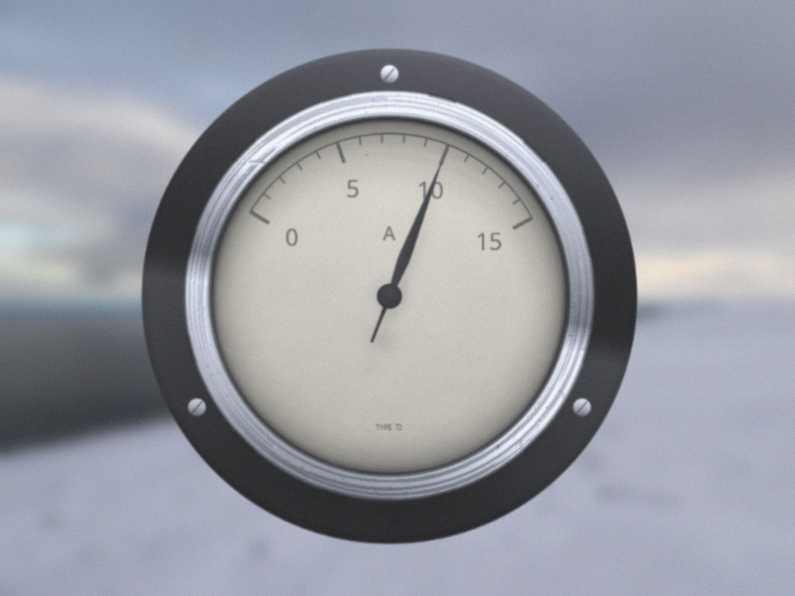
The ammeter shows 10A
